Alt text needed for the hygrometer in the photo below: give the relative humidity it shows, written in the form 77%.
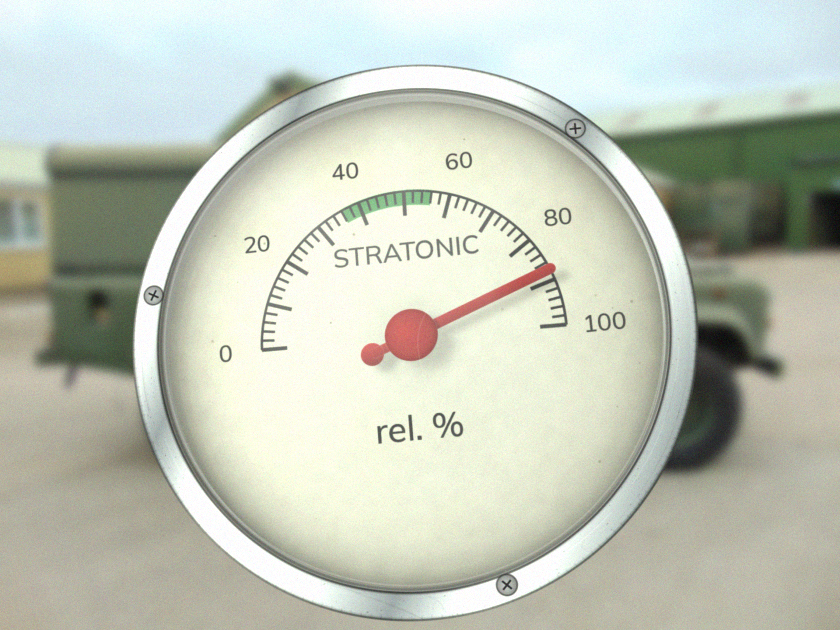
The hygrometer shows 88%
